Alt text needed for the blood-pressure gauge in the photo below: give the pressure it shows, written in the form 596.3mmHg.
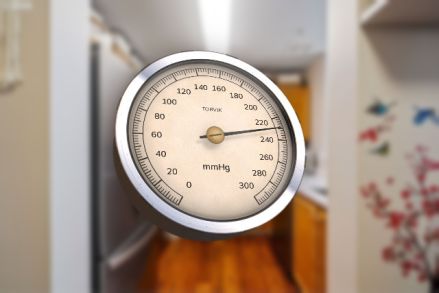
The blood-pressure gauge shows 230mmHg
